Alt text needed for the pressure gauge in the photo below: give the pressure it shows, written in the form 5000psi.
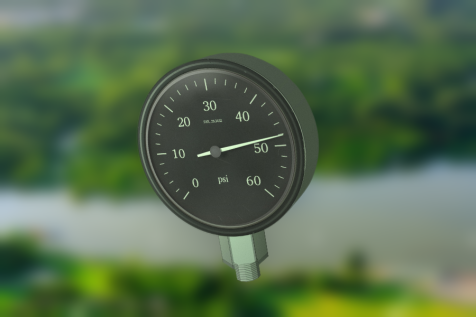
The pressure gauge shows 48psi
